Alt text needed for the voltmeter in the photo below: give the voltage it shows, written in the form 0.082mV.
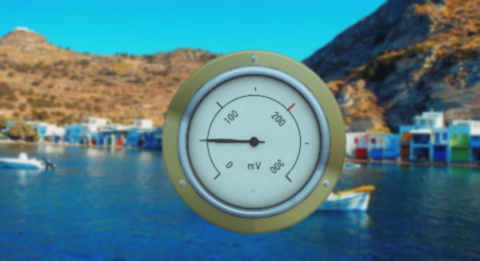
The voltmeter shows 50mV
